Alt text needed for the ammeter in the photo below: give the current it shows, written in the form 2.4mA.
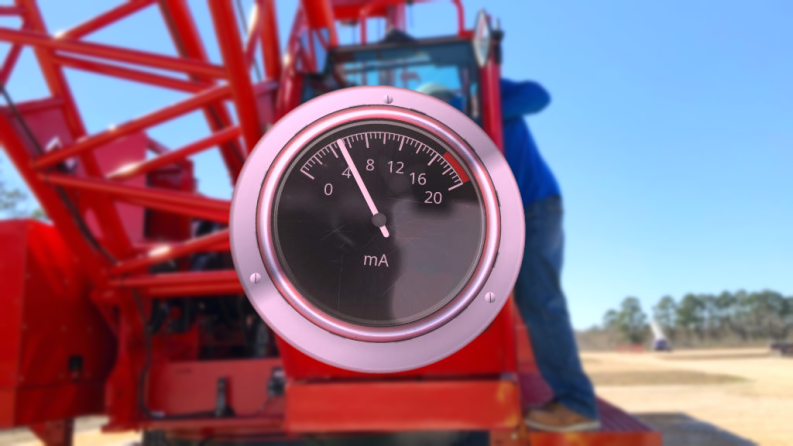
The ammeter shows 5mA
